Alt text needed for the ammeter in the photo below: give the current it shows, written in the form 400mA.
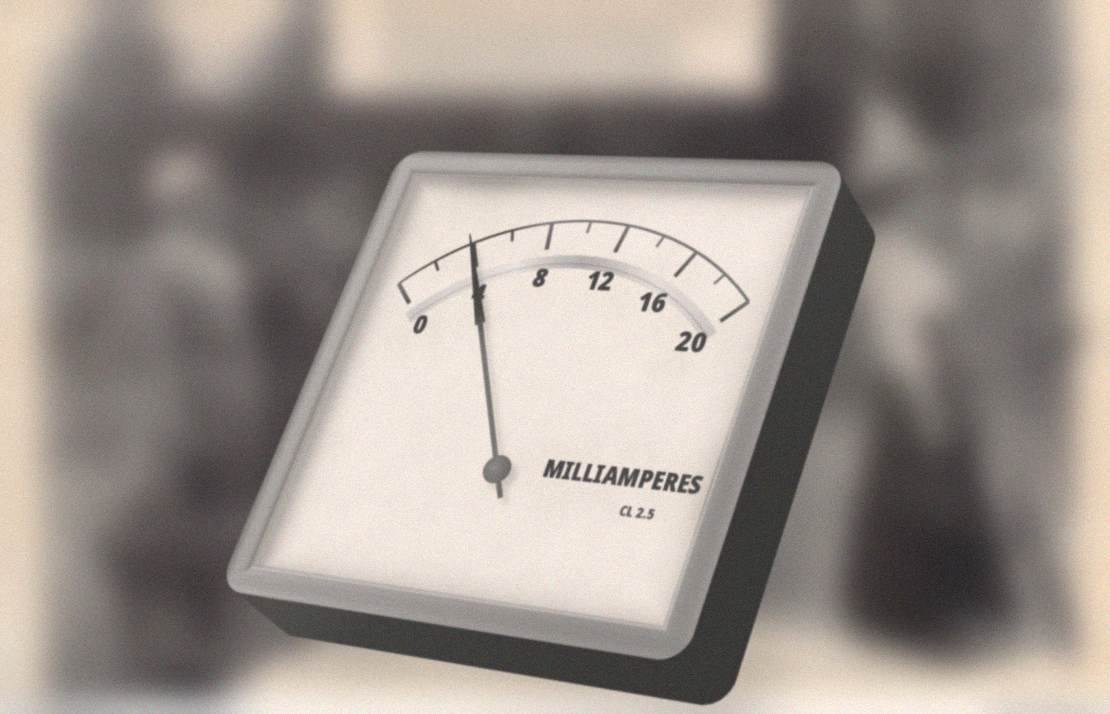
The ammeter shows 4mA
